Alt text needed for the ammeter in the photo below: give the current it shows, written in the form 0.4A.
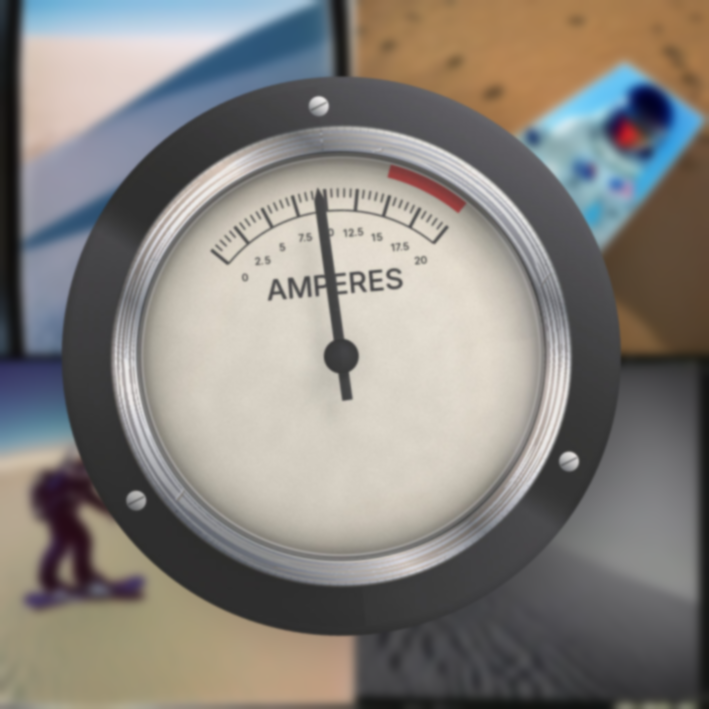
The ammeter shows 9.5A
